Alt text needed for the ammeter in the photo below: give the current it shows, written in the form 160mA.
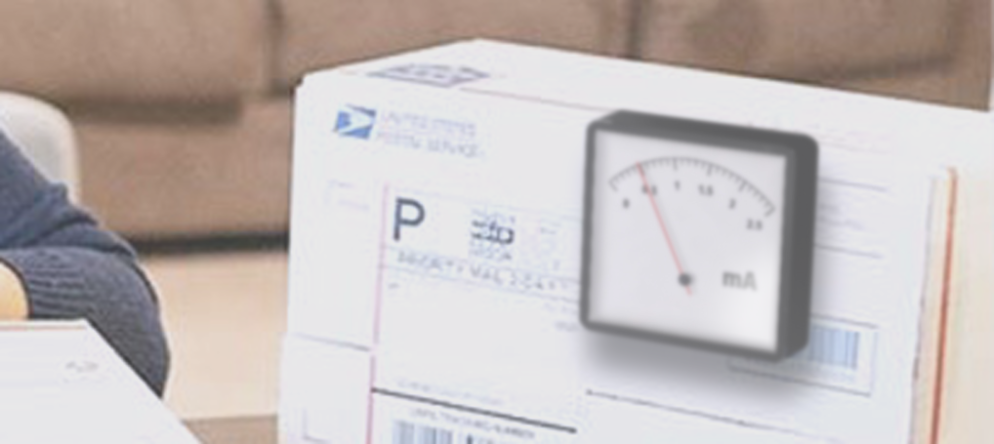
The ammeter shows 0.5mA
